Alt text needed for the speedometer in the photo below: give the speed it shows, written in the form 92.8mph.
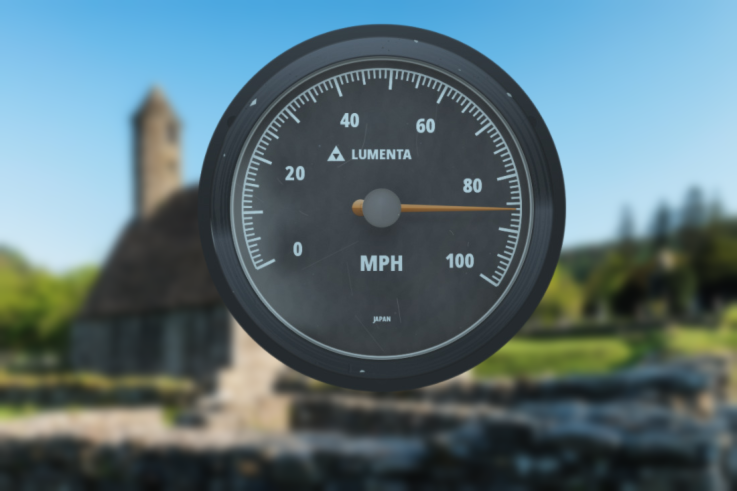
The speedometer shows 86mph
